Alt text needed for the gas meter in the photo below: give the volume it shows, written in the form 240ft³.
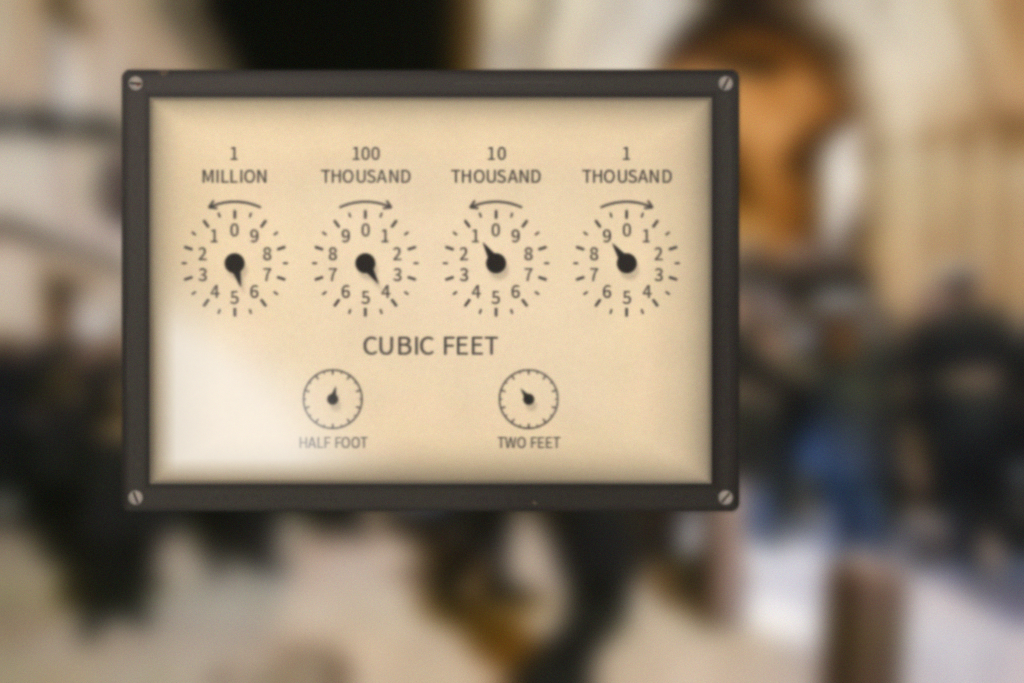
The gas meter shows 540900ft³
